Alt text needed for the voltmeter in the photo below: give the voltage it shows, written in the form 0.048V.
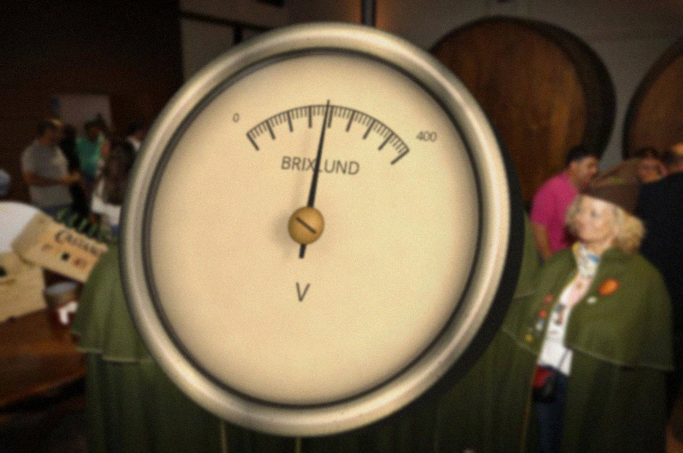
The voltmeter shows 200V
